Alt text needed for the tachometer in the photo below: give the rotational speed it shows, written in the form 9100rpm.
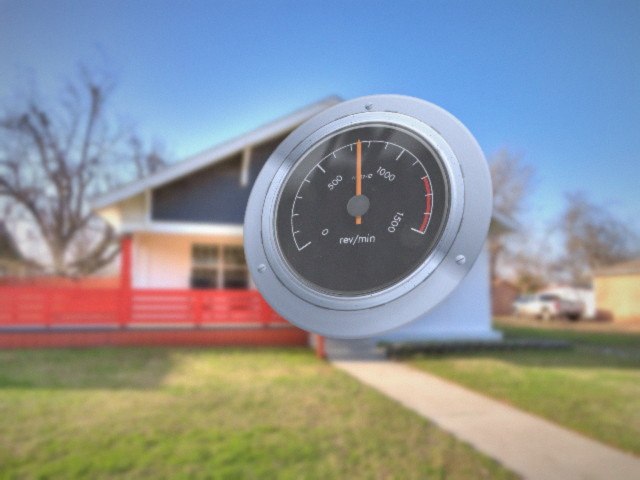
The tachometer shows 750rpm
